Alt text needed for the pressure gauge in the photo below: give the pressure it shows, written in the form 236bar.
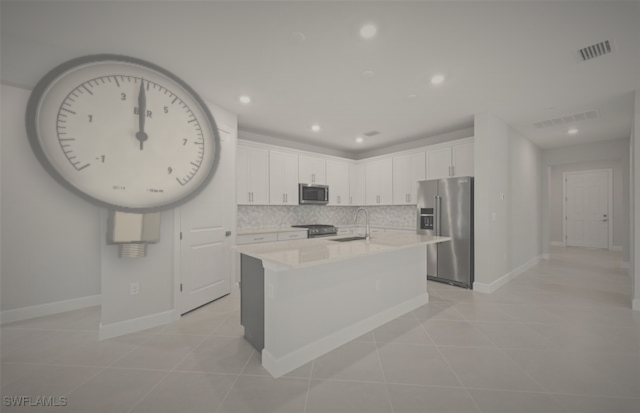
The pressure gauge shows 3.8bar
